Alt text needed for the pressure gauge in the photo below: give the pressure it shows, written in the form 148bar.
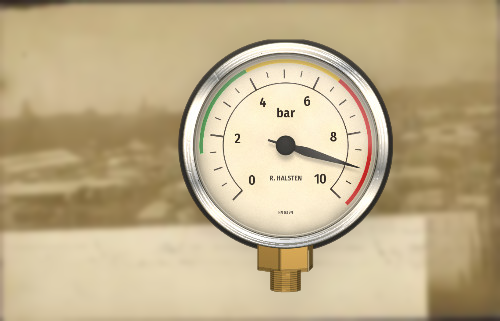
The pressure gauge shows 9bar
